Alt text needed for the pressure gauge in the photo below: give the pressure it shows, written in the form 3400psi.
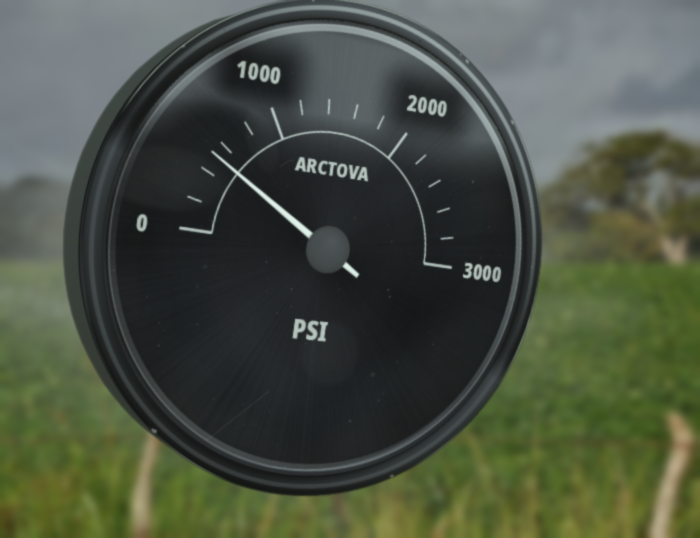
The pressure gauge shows 500psi
